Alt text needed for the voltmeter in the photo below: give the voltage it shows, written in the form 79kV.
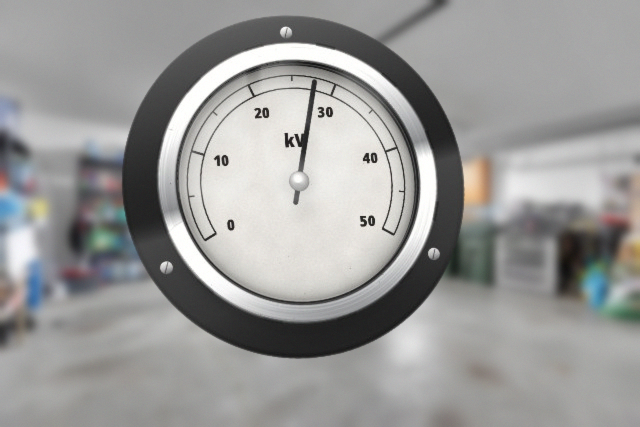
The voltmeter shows 27.5kV
